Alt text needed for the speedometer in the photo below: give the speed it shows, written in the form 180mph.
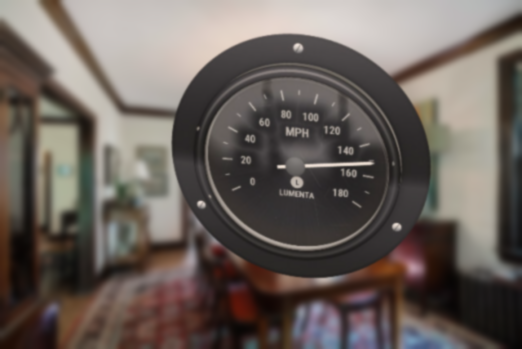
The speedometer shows 150mph
